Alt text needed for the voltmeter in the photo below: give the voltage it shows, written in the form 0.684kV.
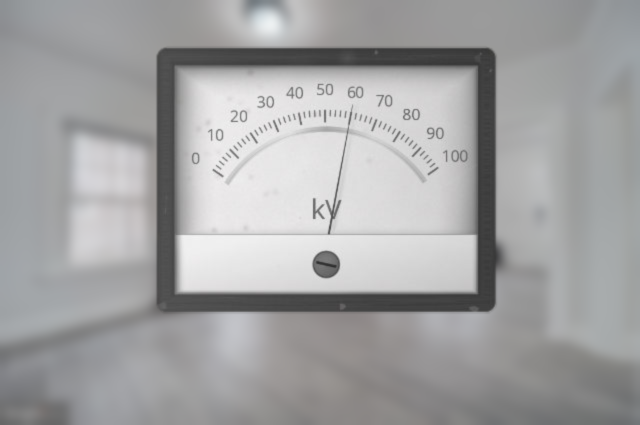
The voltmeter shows 60kV
